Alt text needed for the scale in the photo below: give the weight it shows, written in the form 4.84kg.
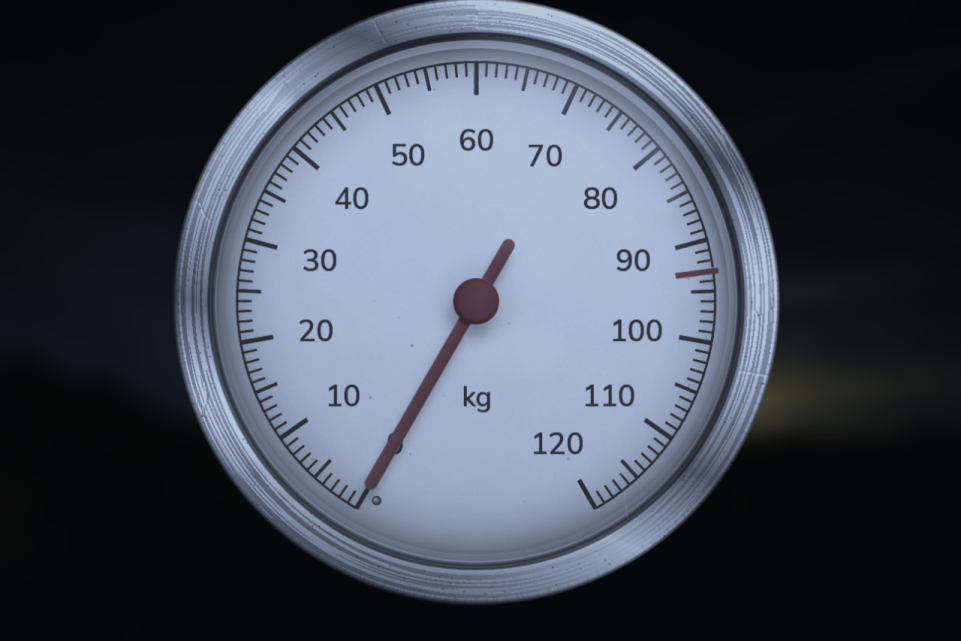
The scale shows 0kg
